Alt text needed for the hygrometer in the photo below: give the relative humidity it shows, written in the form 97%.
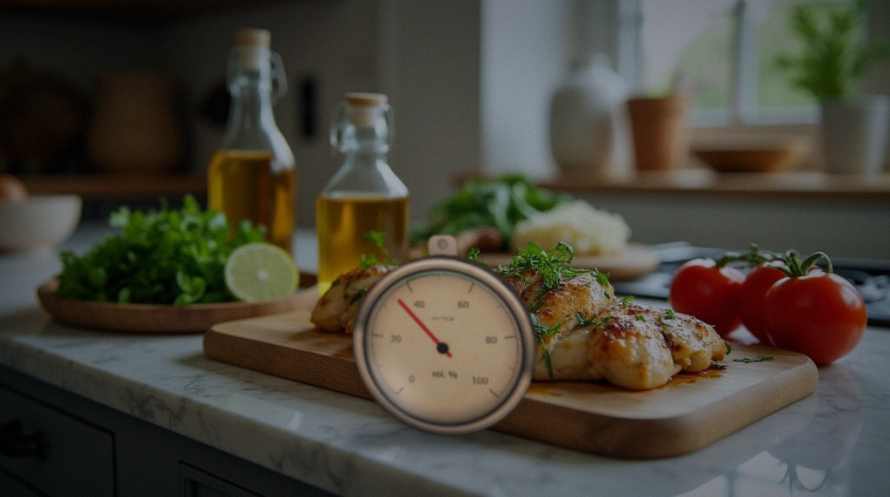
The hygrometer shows 35%
